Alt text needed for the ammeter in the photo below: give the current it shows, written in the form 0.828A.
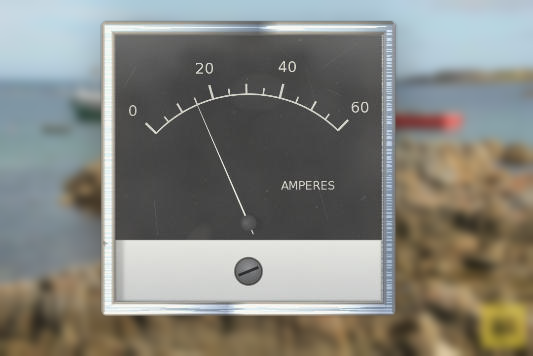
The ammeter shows 15A
